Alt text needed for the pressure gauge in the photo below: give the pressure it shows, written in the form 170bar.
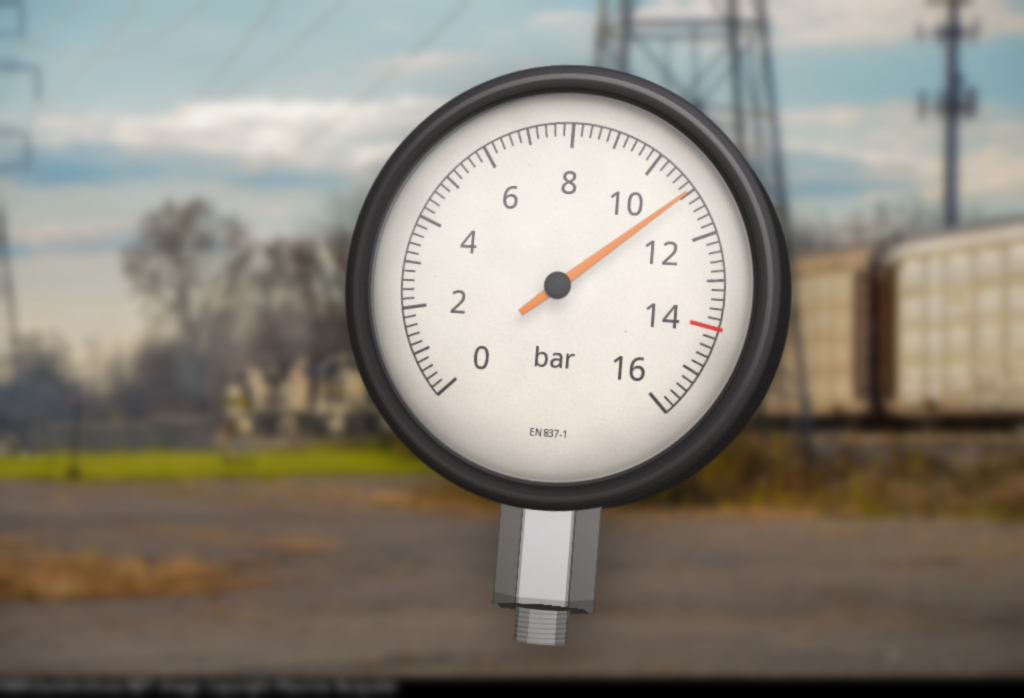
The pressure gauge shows 11bar
